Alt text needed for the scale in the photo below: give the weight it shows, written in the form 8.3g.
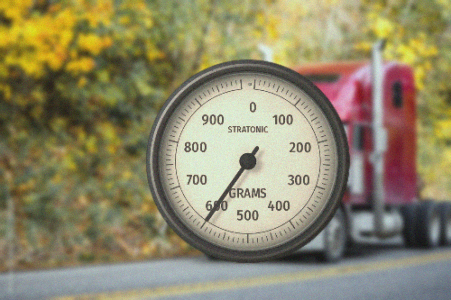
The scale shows 600g
